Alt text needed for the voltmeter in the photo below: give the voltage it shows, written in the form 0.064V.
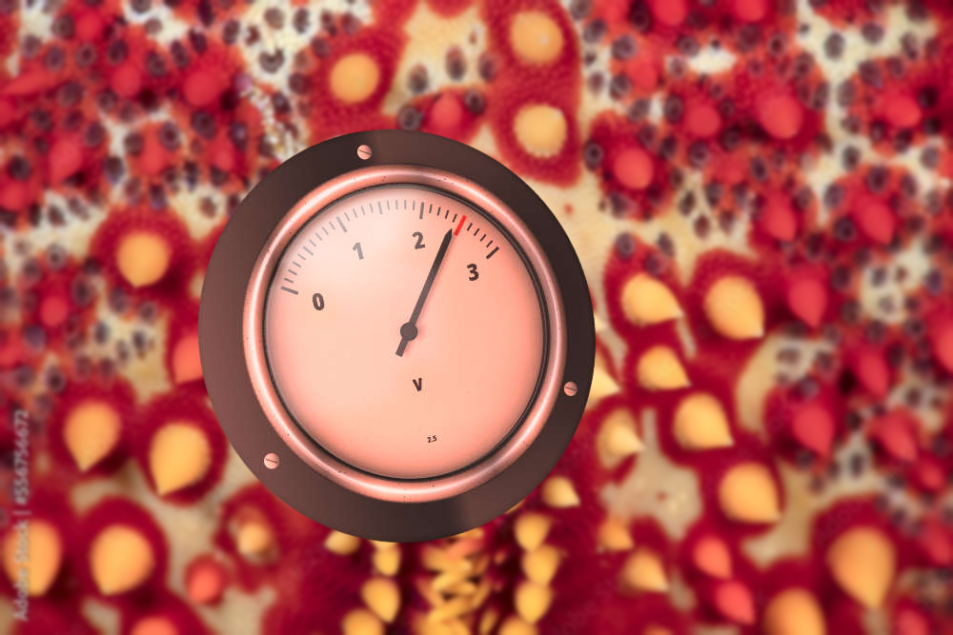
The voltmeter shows 2.4V
